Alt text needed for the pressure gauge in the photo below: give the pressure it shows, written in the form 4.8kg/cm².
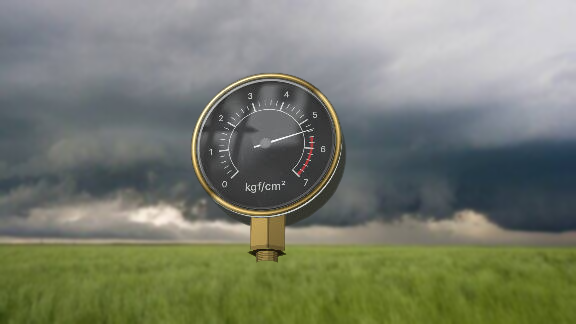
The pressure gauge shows 5.4kg/cm²
